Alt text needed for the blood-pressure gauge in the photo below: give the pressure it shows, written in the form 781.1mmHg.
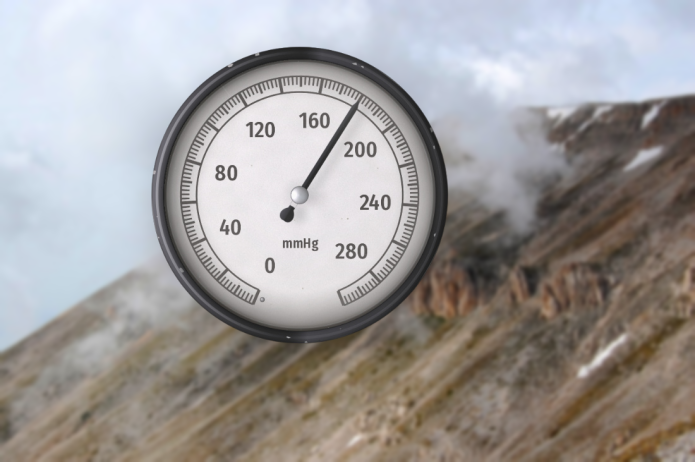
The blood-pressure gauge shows 180mmHg
